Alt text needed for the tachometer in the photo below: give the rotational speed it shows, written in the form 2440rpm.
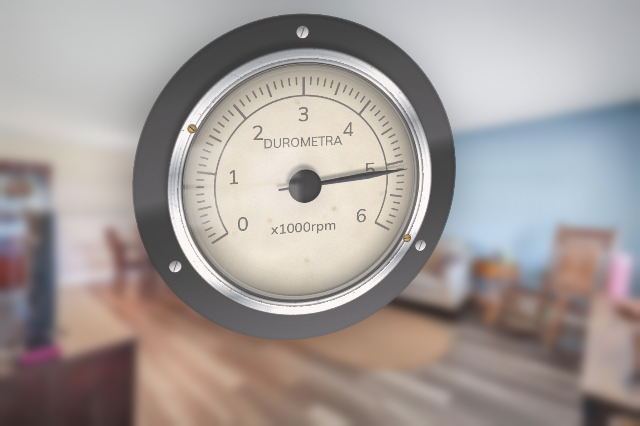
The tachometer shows 5100rpm
